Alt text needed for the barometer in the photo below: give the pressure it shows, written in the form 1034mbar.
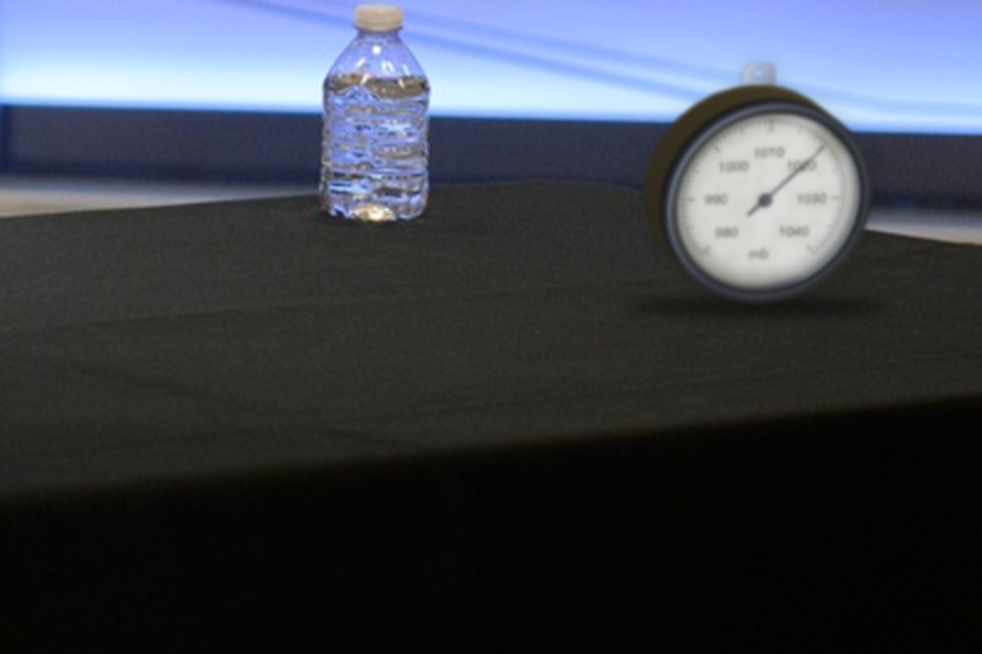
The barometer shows 1020mbar
